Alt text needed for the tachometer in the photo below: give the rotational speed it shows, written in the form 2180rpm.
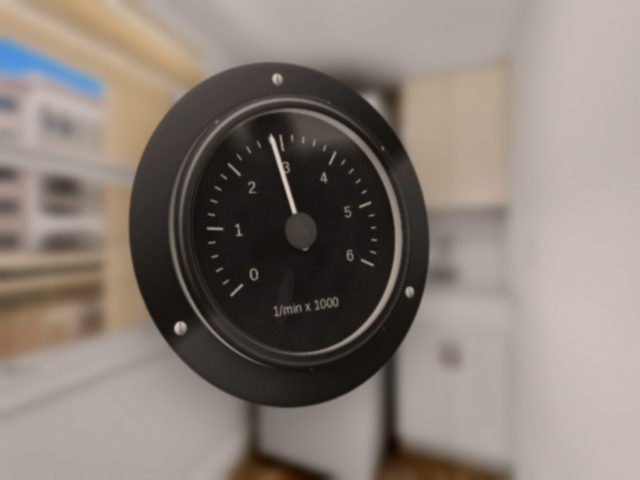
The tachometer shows 2800rpm
